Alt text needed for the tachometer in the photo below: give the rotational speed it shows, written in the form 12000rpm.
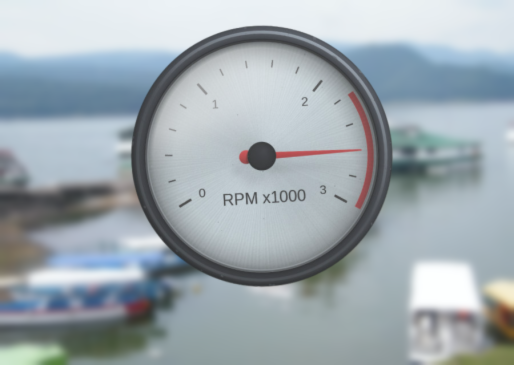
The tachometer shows 2600rpm
